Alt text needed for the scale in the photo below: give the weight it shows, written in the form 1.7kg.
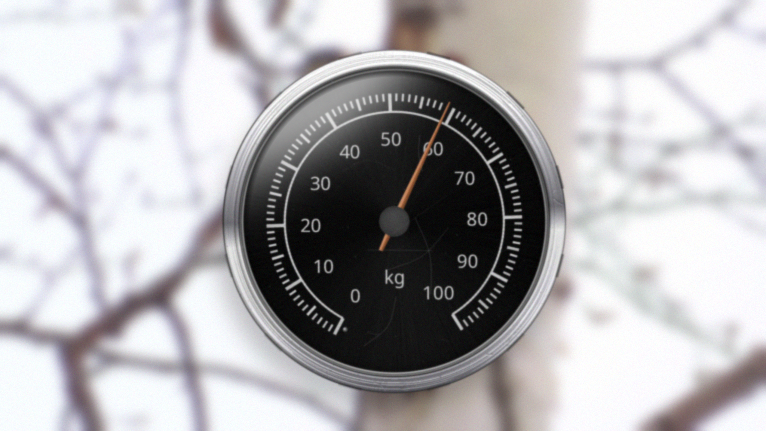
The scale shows 59kg
